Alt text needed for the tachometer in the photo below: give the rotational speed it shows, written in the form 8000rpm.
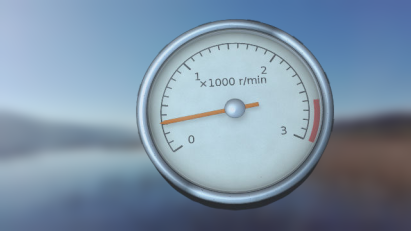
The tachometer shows 300rpm
